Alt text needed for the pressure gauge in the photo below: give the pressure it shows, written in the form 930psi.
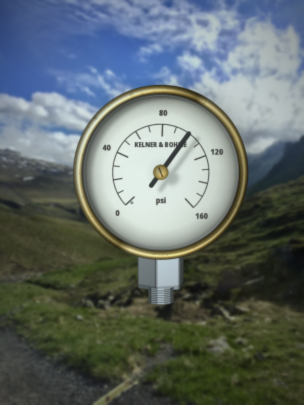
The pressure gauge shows 100psi
